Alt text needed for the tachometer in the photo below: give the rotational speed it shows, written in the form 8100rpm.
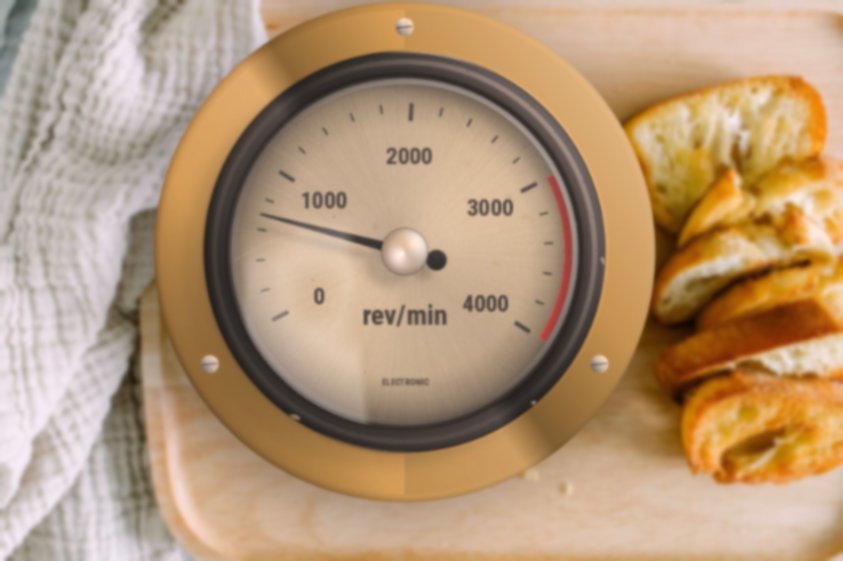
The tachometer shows 700rpm
